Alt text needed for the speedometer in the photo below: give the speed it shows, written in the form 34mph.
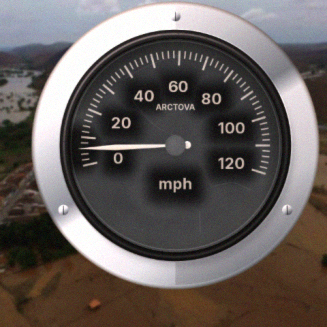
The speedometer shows 6mph
